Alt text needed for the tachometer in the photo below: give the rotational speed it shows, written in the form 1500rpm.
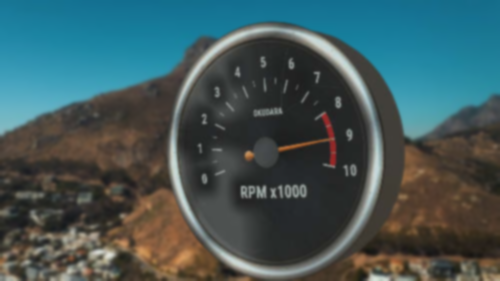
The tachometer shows 9000rpm
